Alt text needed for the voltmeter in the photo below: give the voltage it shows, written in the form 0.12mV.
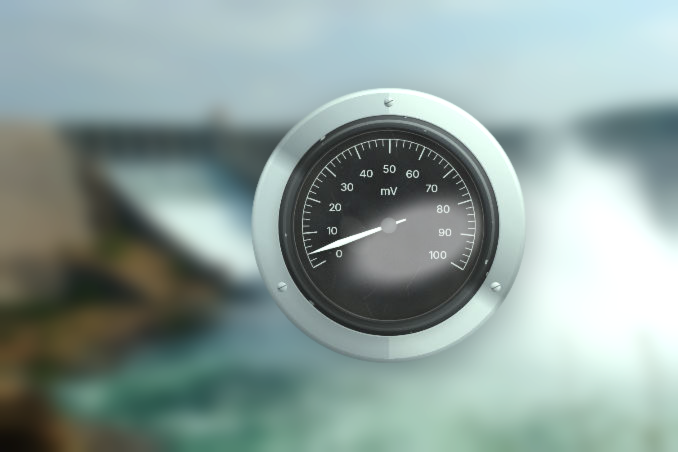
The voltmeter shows 4mV
